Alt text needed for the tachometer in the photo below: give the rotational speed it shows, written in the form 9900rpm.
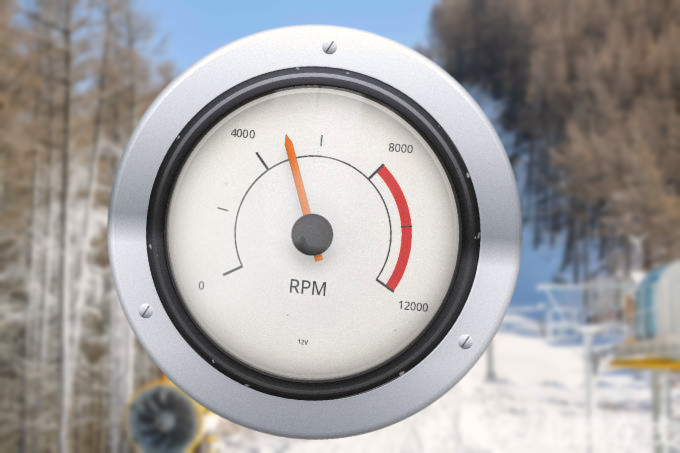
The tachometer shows 5000rpm
